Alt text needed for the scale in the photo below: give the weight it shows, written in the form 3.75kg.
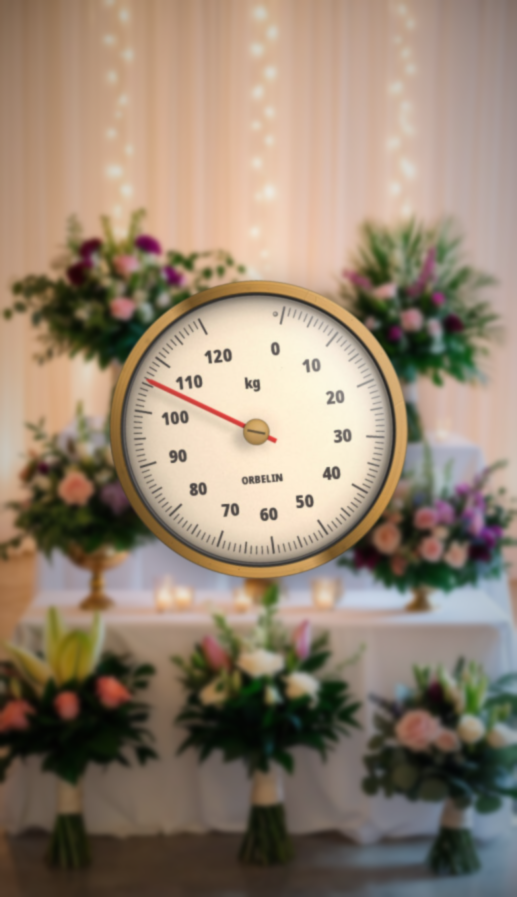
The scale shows 106kg
